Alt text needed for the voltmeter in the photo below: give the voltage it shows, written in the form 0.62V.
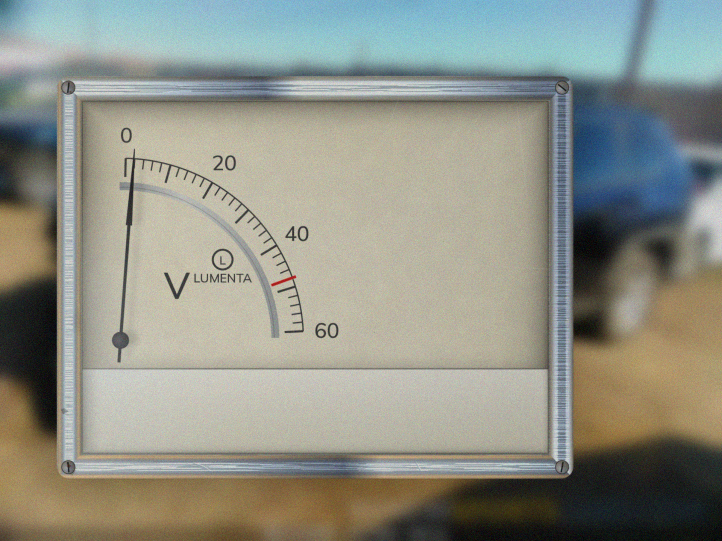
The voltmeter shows 2V
